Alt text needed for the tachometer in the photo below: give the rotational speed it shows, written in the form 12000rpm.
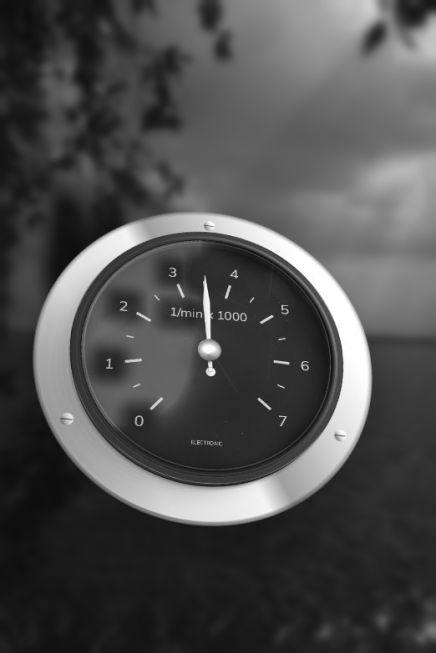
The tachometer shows 3500rpm
